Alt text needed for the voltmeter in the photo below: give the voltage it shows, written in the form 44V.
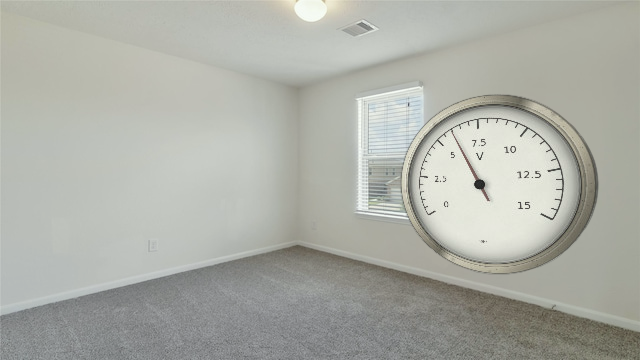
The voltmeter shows 6V
